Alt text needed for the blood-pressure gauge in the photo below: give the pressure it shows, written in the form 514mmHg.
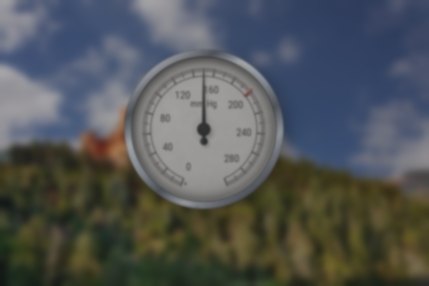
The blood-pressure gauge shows 150mmHg
